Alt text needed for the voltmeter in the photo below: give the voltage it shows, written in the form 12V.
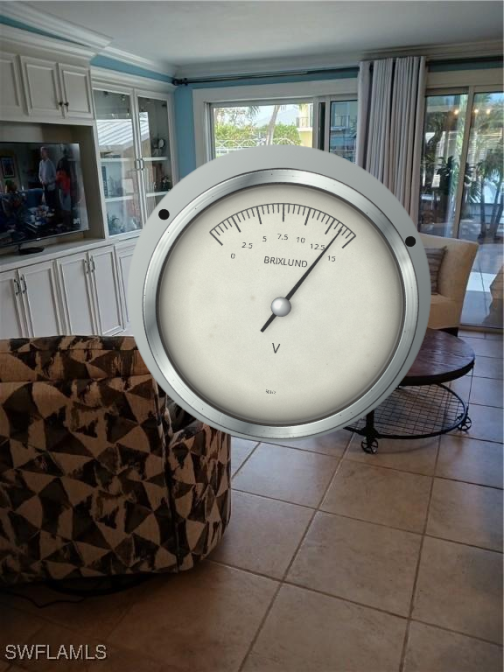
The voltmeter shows 13.5V
